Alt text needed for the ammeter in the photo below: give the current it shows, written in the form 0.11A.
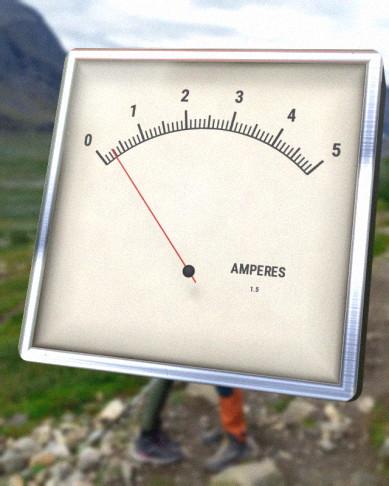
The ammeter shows 0.3A
